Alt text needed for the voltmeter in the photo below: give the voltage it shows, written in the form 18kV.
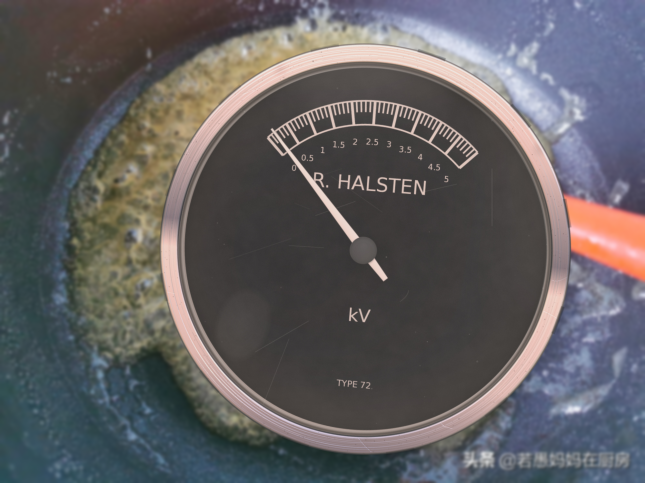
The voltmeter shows 0.2kV
